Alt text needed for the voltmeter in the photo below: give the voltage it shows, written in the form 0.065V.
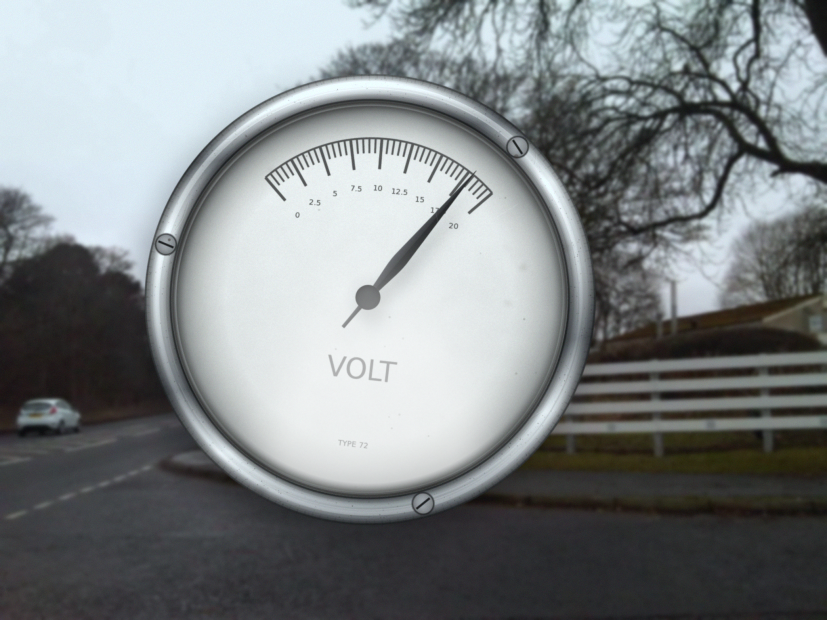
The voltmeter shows 18V
